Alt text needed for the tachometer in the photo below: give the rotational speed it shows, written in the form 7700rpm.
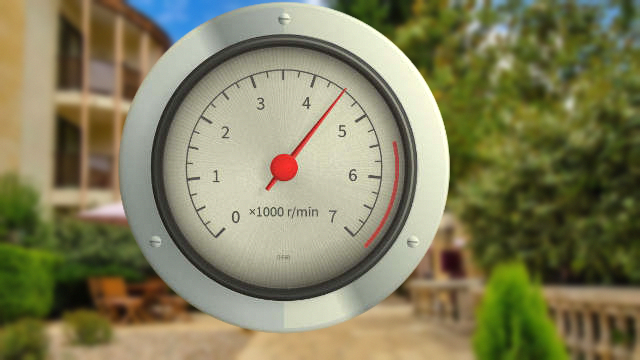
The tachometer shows 4500rpm
